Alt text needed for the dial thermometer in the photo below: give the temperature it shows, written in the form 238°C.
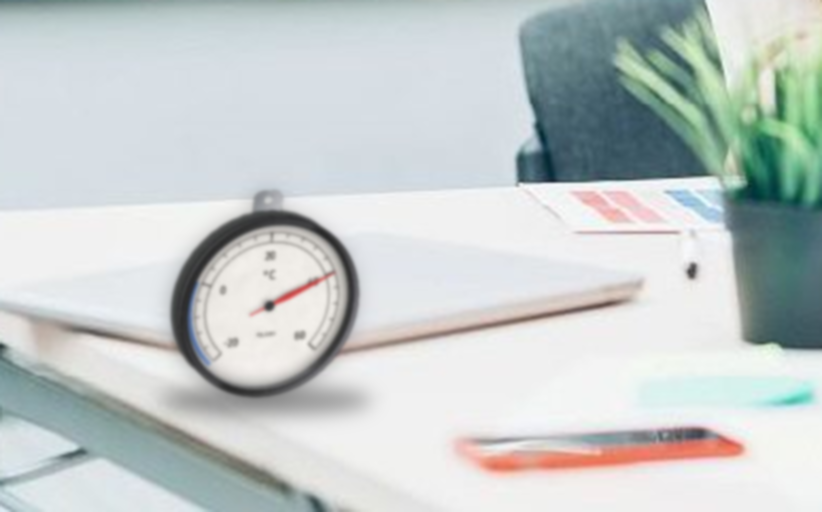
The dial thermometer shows 40°C
